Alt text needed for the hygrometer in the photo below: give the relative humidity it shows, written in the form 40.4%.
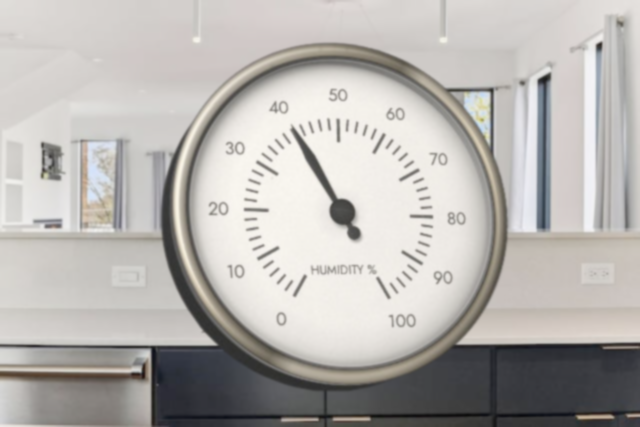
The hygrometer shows 40%
